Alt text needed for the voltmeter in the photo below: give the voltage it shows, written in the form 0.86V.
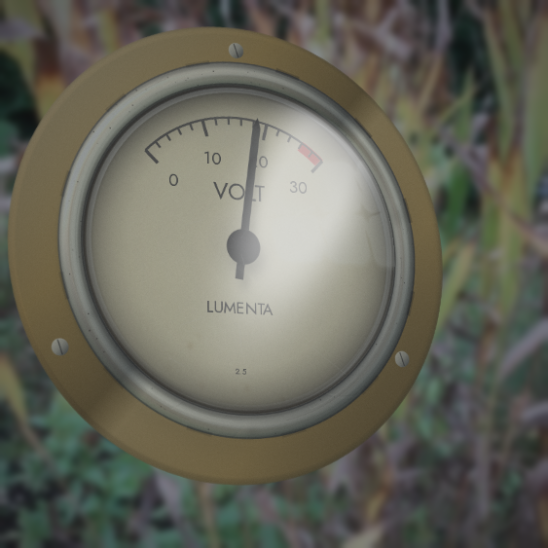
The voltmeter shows 18V
